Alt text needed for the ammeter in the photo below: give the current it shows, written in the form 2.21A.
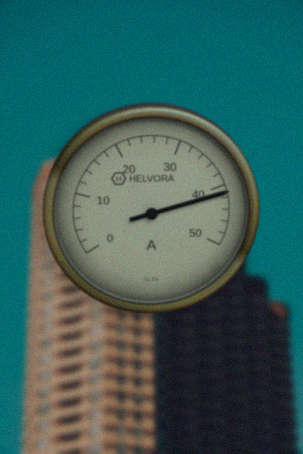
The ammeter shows 41A
